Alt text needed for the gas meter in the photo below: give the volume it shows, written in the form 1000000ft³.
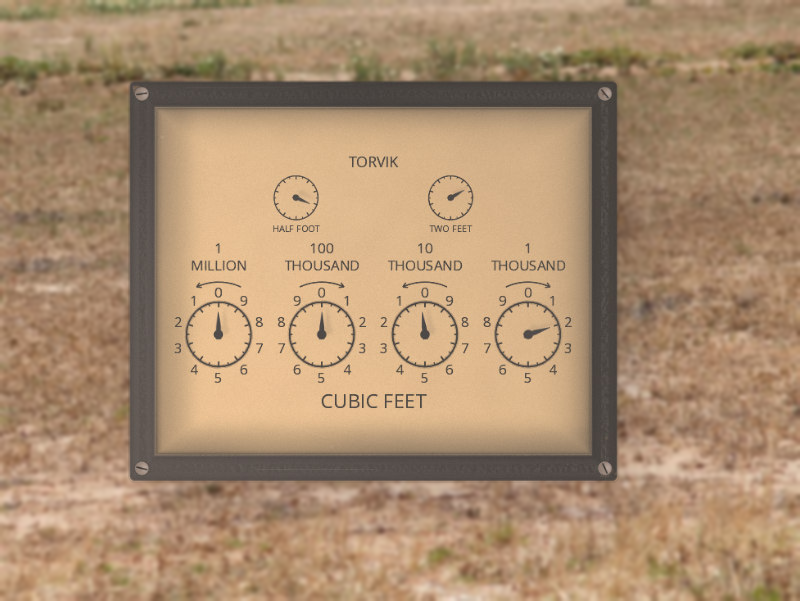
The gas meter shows 200ft³
